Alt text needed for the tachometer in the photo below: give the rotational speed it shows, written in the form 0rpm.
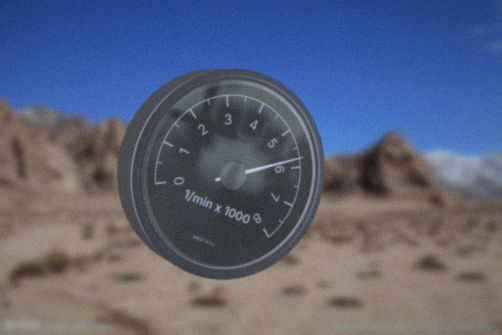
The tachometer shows 5750rpm
